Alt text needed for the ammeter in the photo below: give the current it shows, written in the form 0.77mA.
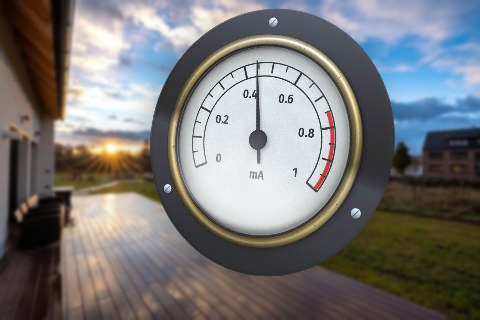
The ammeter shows 0.45mA
